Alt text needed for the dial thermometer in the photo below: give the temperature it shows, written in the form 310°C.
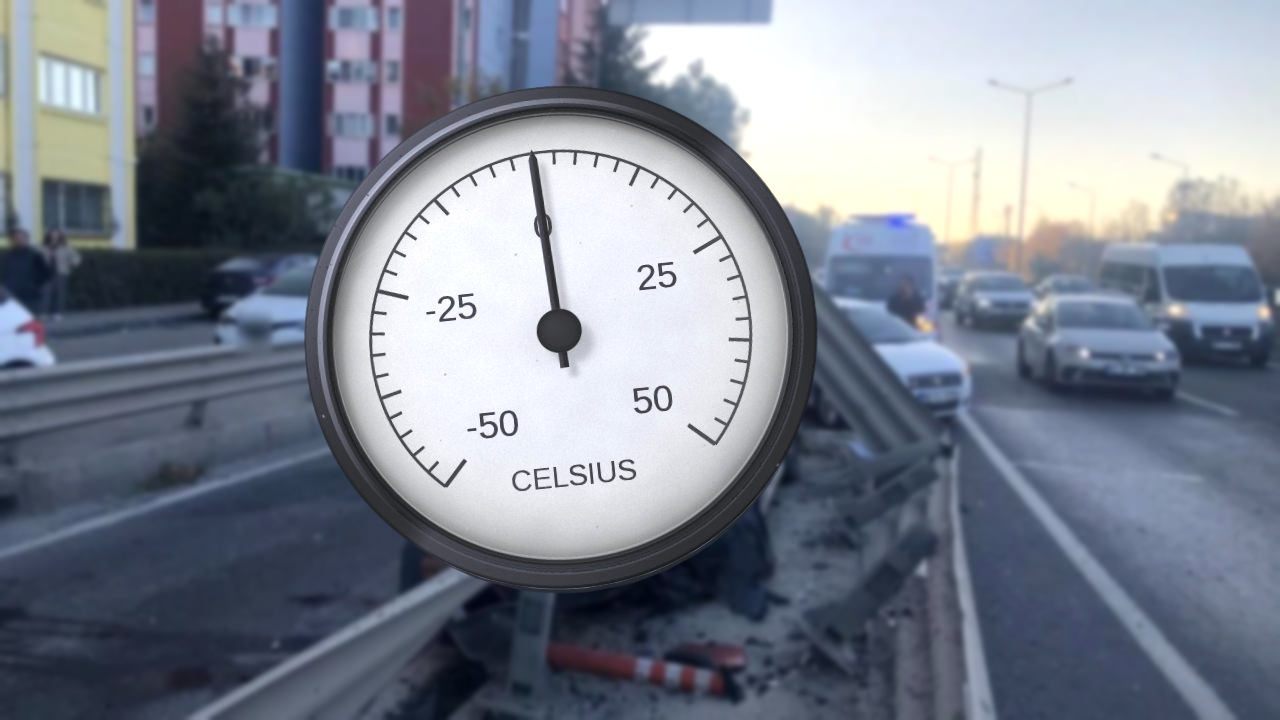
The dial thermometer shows 0°C
